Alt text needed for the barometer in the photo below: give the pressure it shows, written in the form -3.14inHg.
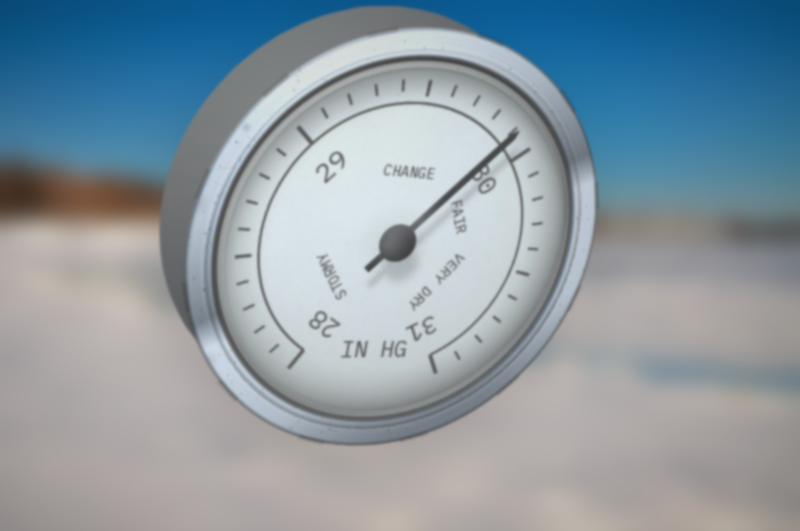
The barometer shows 29.9inHg
